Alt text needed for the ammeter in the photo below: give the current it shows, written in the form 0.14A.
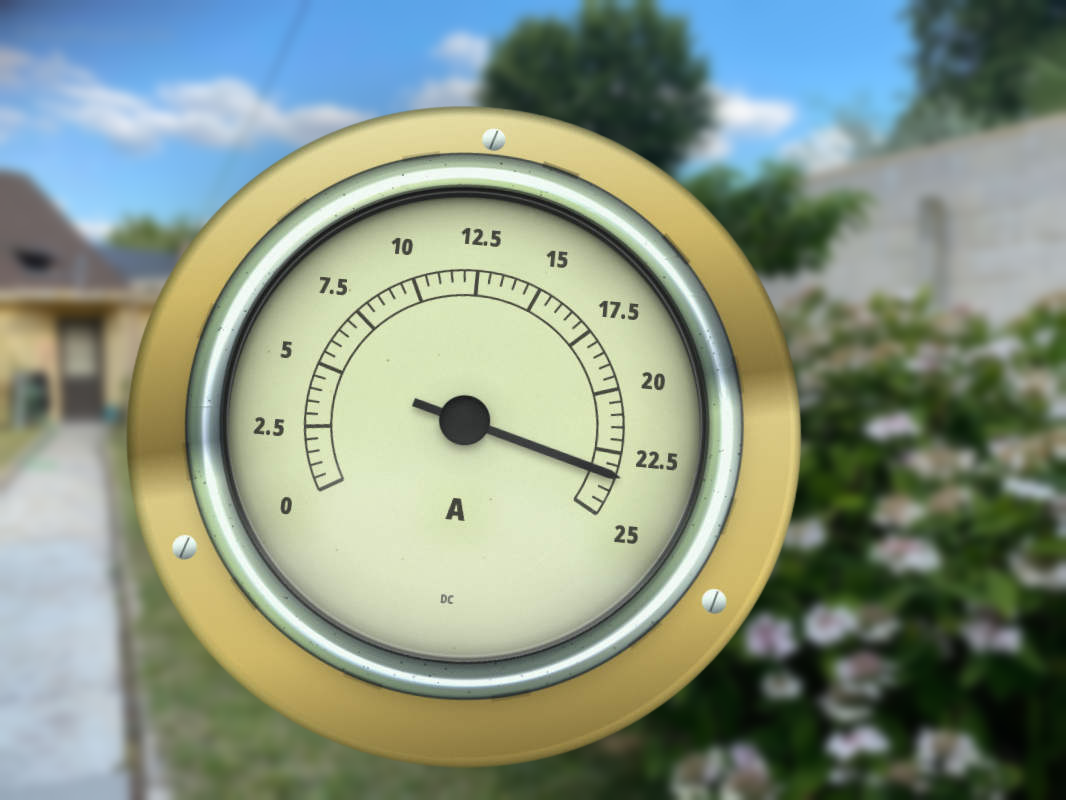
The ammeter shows 23.5A
